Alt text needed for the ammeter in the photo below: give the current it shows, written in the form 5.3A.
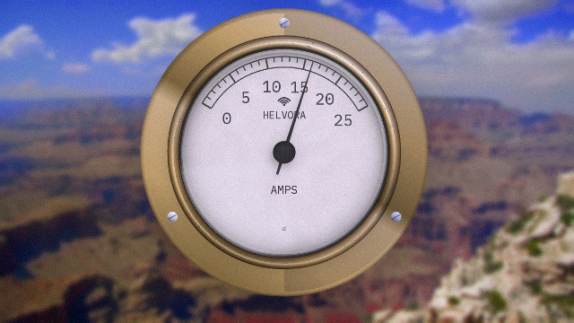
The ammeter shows 16A
